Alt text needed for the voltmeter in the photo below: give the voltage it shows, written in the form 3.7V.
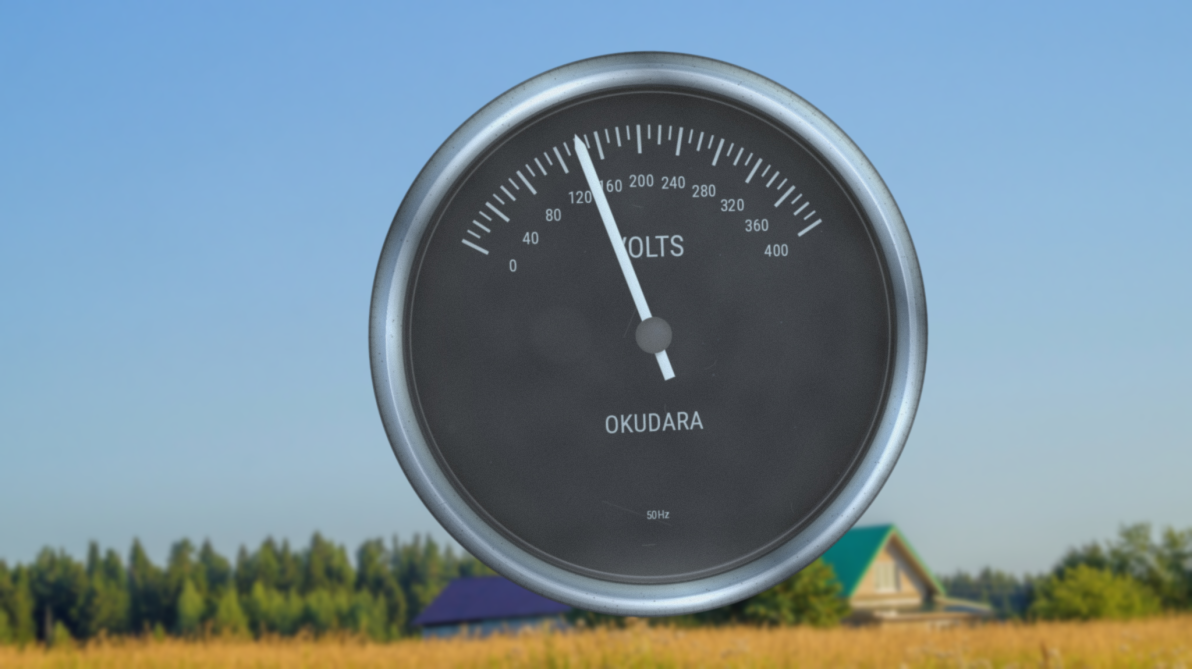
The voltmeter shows 140V
